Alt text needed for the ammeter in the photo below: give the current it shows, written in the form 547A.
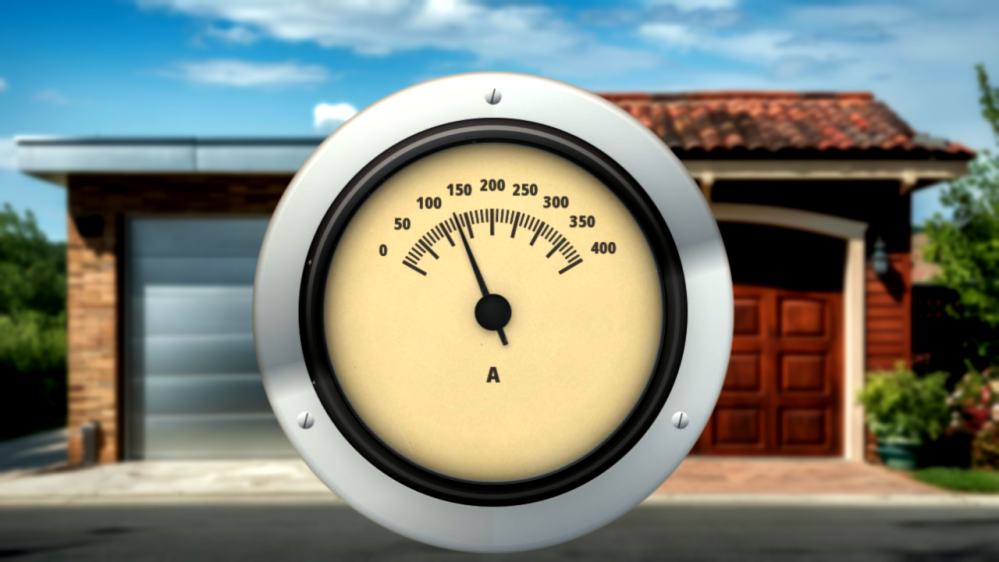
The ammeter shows 130A
